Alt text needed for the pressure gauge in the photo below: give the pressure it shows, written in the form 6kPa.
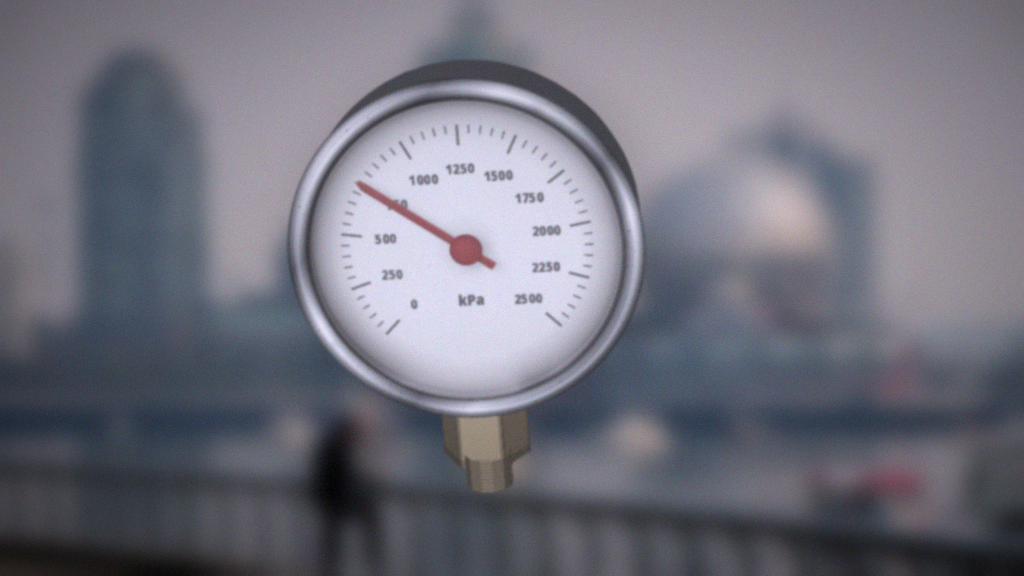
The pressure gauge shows 750kPa
